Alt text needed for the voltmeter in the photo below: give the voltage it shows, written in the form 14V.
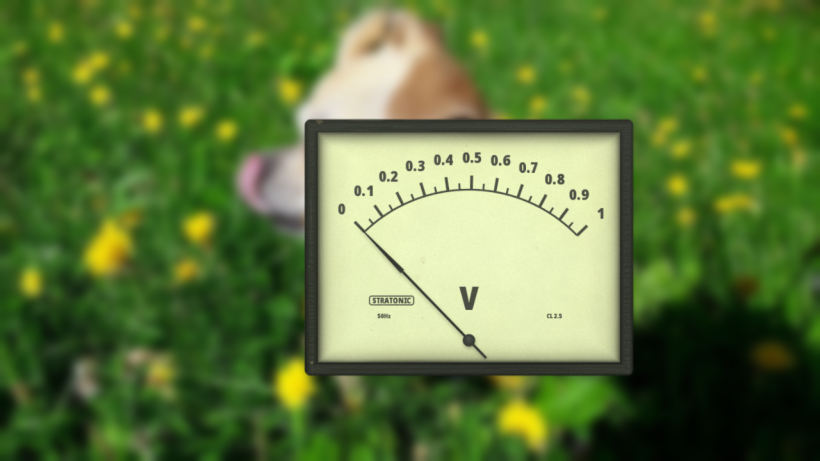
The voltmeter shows 0V
